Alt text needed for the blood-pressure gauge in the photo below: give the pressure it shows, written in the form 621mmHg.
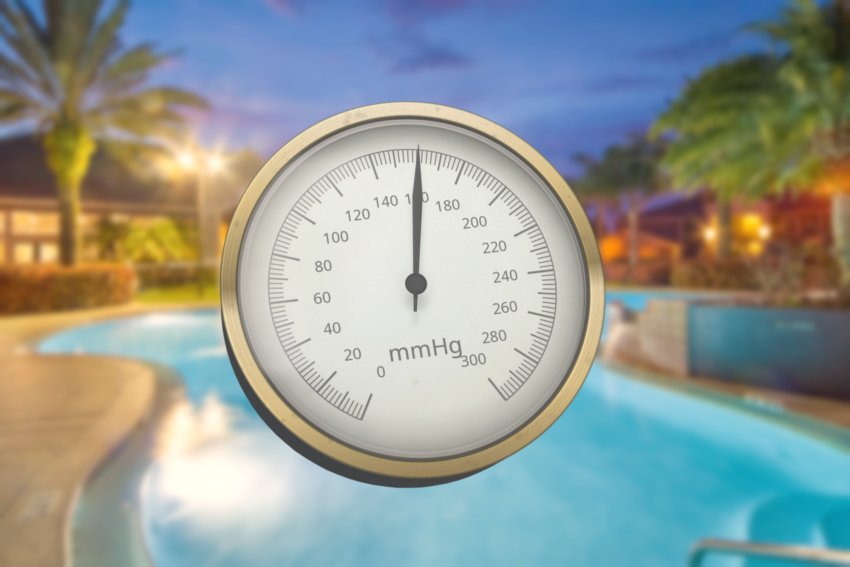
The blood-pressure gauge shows 160mmHg
